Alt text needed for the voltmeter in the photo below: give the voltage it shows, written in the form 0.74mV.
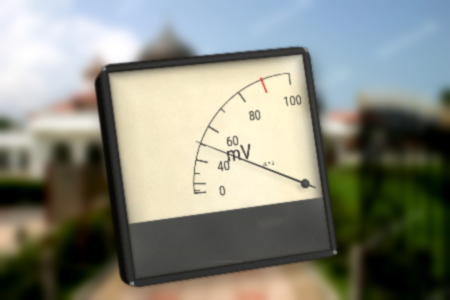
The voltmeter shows 50mV
